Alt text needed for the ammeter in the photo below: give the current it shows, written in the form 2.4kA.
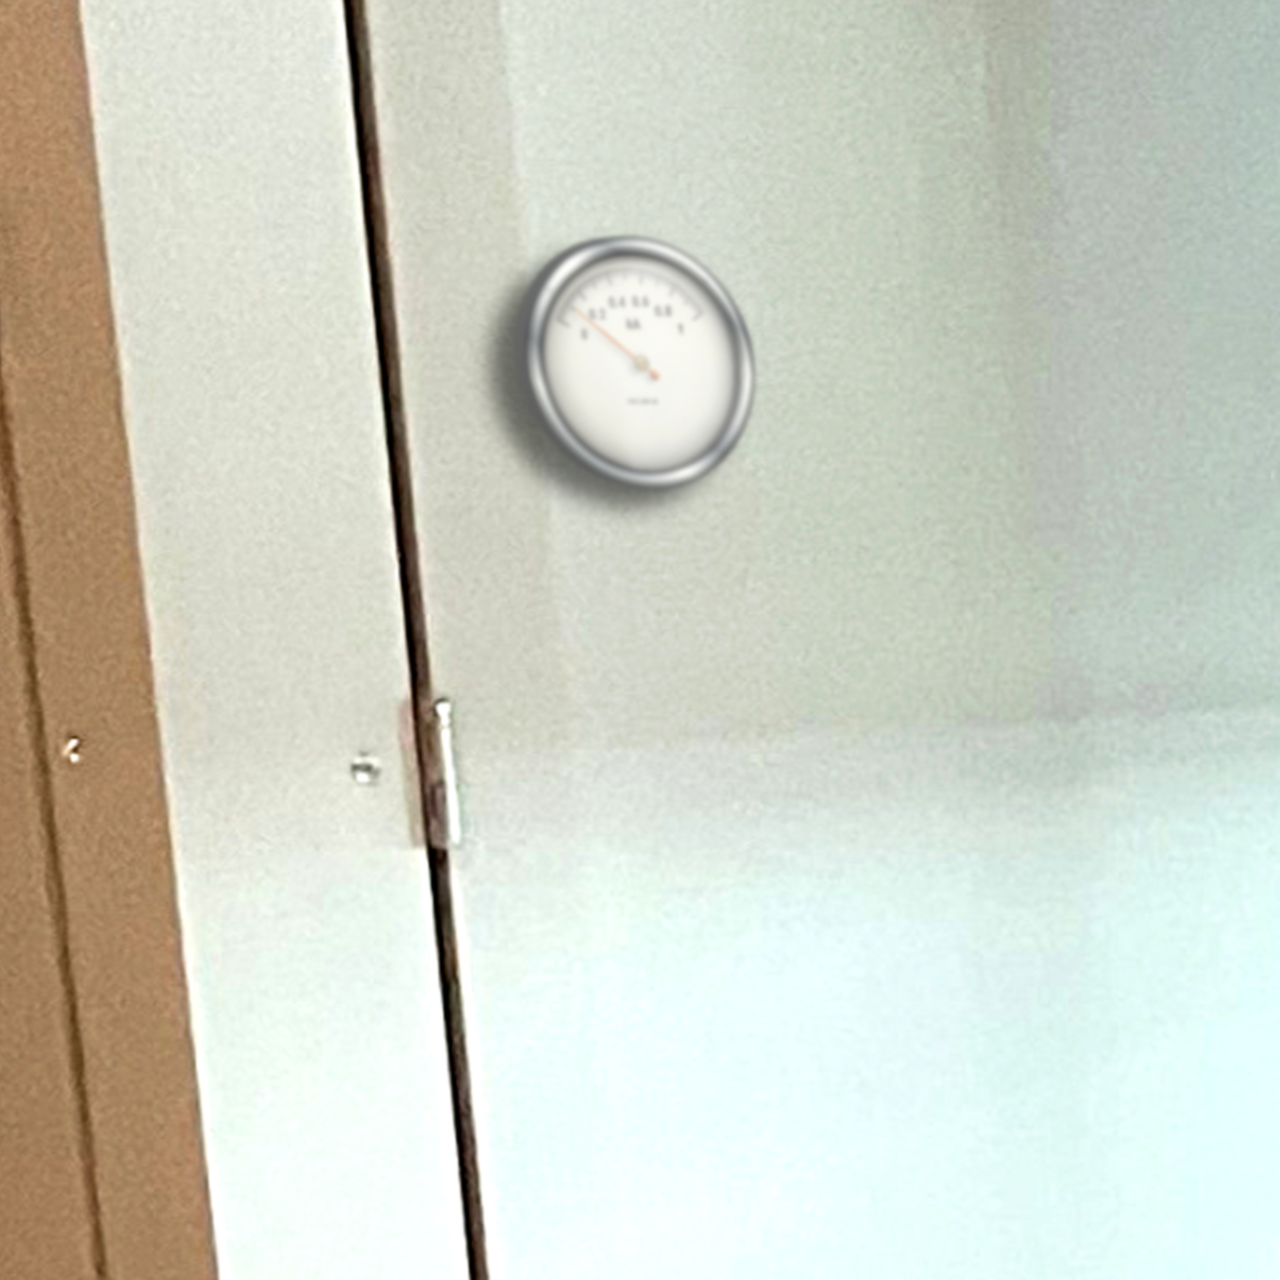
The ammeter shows 0.1kA
